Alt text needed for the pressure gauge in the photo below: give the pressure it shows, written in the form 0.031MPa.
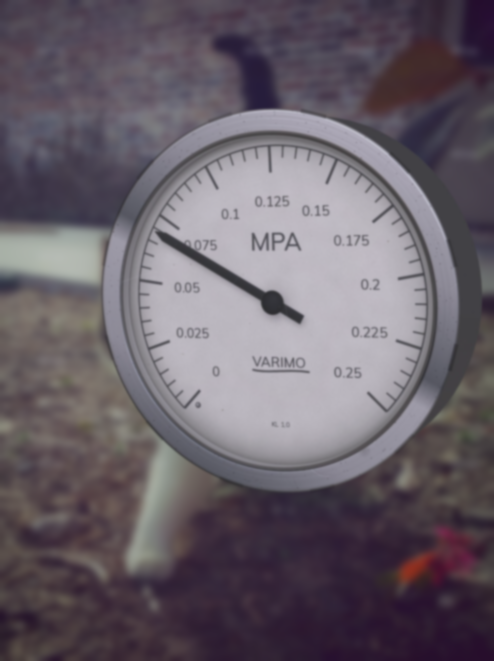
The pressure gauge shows 0.07MPa
